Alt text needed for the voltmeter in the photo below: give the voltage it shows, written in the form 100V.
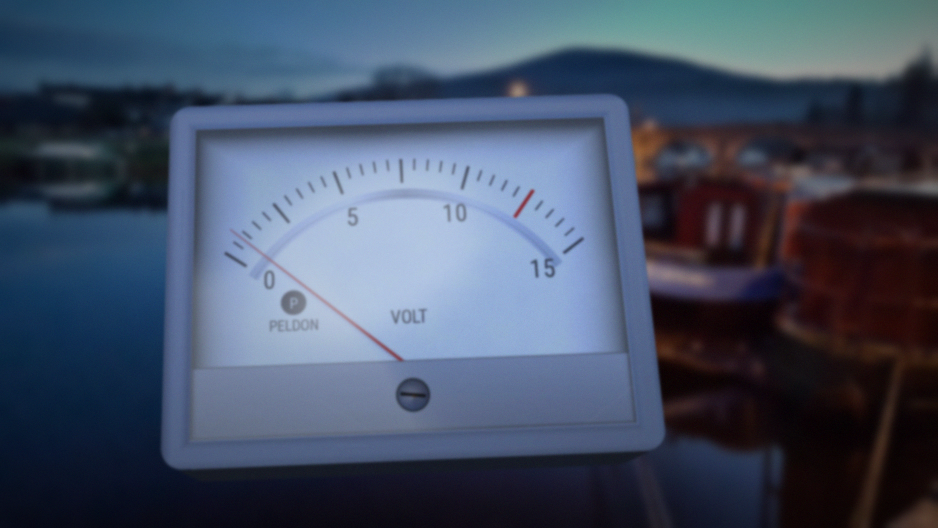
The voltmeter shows 0.75V
